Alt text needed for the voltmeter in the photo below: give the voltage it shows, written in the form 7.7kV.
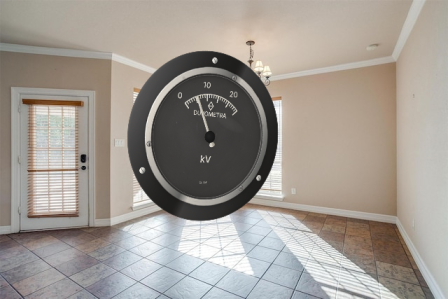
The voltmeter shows 5kV
